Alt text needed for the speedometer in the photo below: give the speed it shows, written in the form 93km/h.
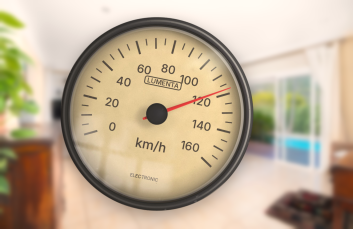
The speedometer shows 117.5km/h
